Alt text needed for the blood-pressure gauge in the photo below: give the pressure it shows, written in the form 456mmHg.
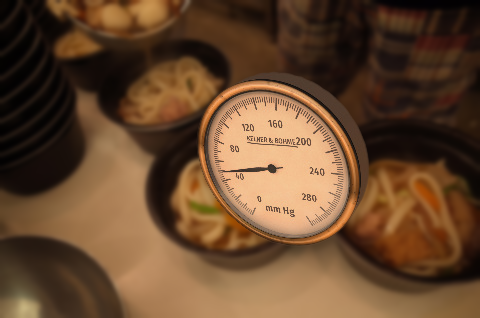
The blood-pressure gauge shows 50mmHg
